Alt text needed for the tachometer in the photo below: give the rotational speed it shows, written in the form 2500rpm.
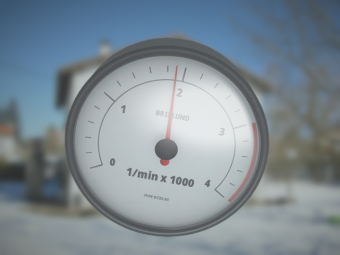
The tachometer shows 1900rpm
